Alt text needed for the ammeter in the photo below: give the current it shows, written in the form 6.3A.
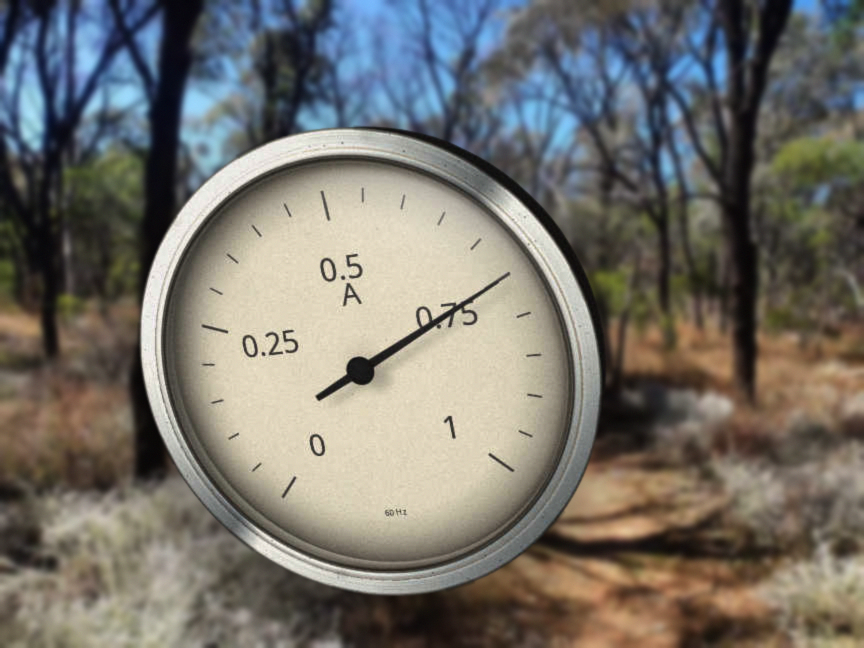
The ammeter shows 0.75A
